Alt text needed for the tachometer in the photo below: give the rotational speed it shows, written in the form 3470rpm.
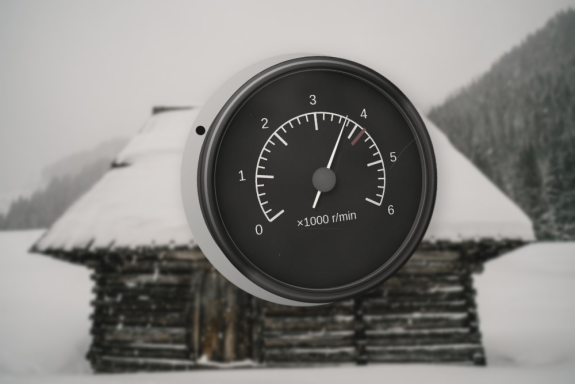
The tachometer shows 3700rpm
